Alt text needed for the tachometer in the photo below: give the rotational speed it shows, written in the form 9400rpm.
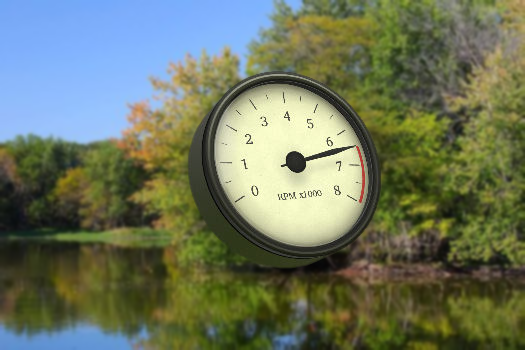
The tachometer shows 6500rpm
